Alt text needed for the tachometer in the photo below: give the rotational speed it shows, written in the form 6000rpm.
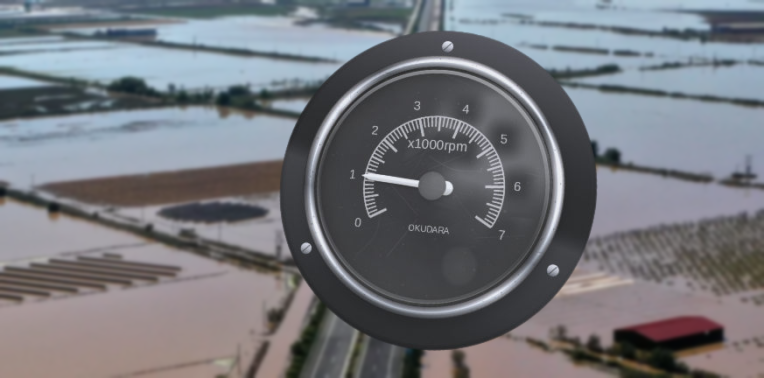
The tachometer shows 1000rpm
